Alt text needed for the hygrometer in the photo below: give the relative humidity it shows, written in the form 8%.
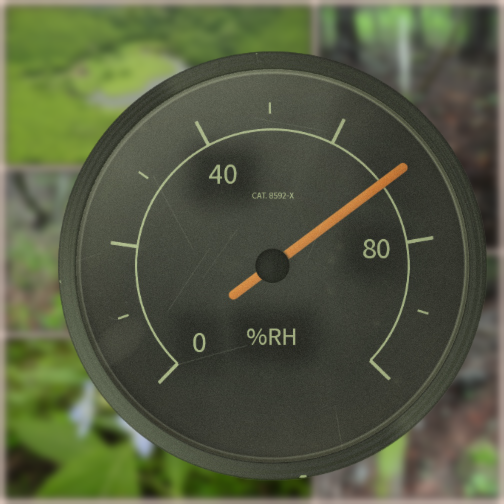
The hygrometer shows 70%
